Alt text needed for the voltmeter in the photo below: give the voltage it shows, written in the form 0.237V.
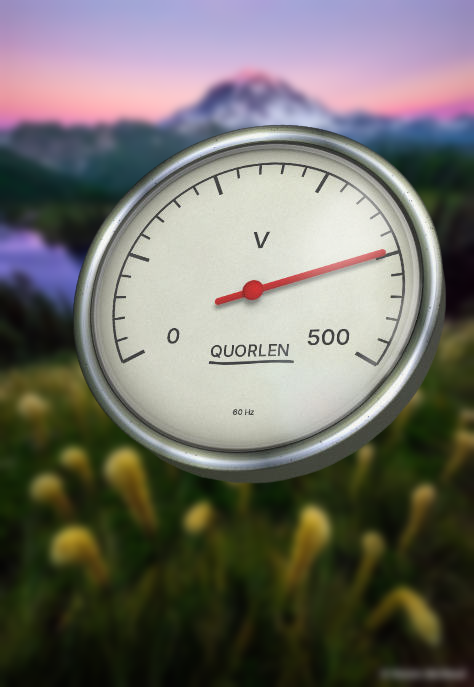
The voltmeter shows 400V
